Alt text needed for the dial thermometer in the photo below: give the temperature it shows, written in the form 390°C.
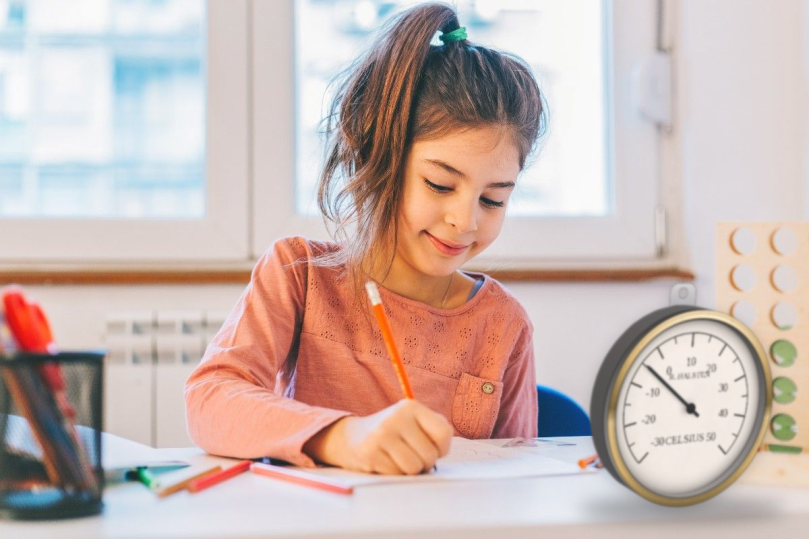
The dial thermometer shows -5°C
